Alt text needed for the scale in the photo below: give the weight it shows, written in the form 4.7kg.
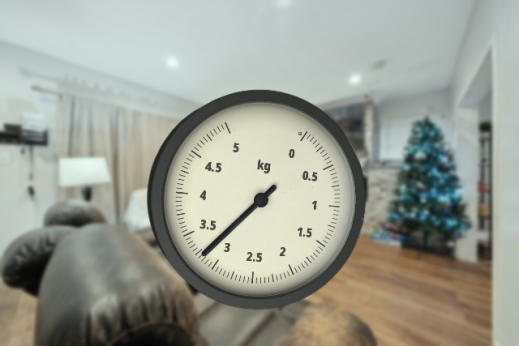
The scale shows 3.2kg
